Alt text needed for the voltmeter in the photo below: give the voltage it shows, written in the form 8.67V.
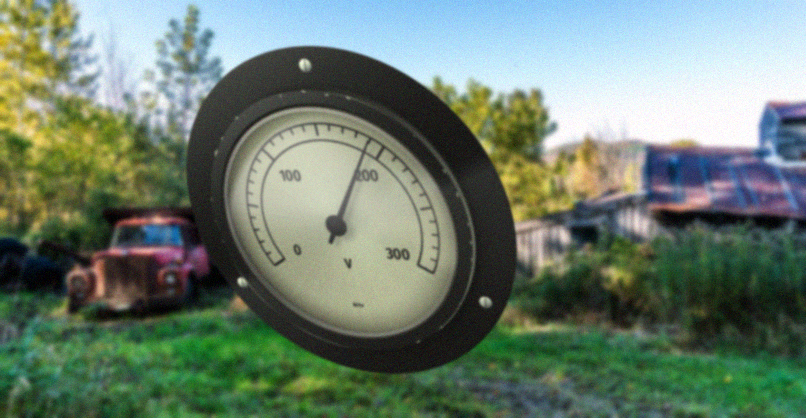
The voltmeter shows 190V
